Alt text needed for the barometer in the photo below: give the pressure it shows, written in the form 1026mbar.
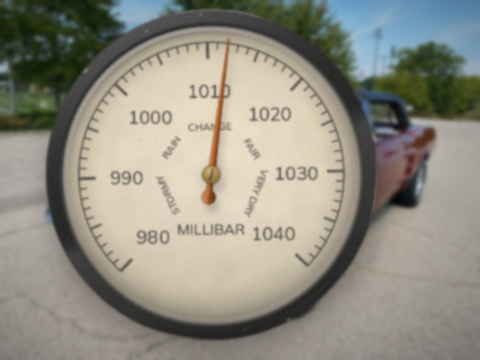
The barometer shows 1012mbar
